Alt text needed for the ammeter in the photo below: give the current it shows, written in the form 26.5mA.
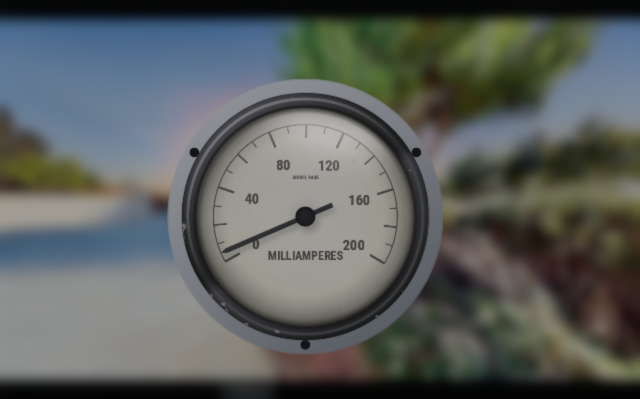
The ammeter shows 5mA
